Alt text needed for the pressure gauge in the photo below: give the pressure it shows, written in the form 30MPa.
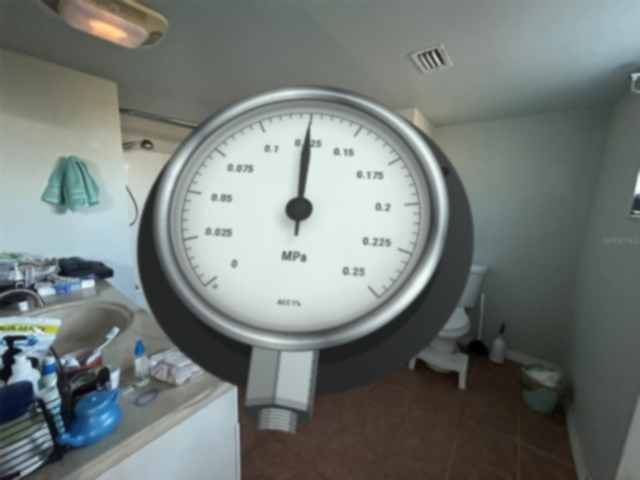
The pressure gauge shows 0.125MPa
